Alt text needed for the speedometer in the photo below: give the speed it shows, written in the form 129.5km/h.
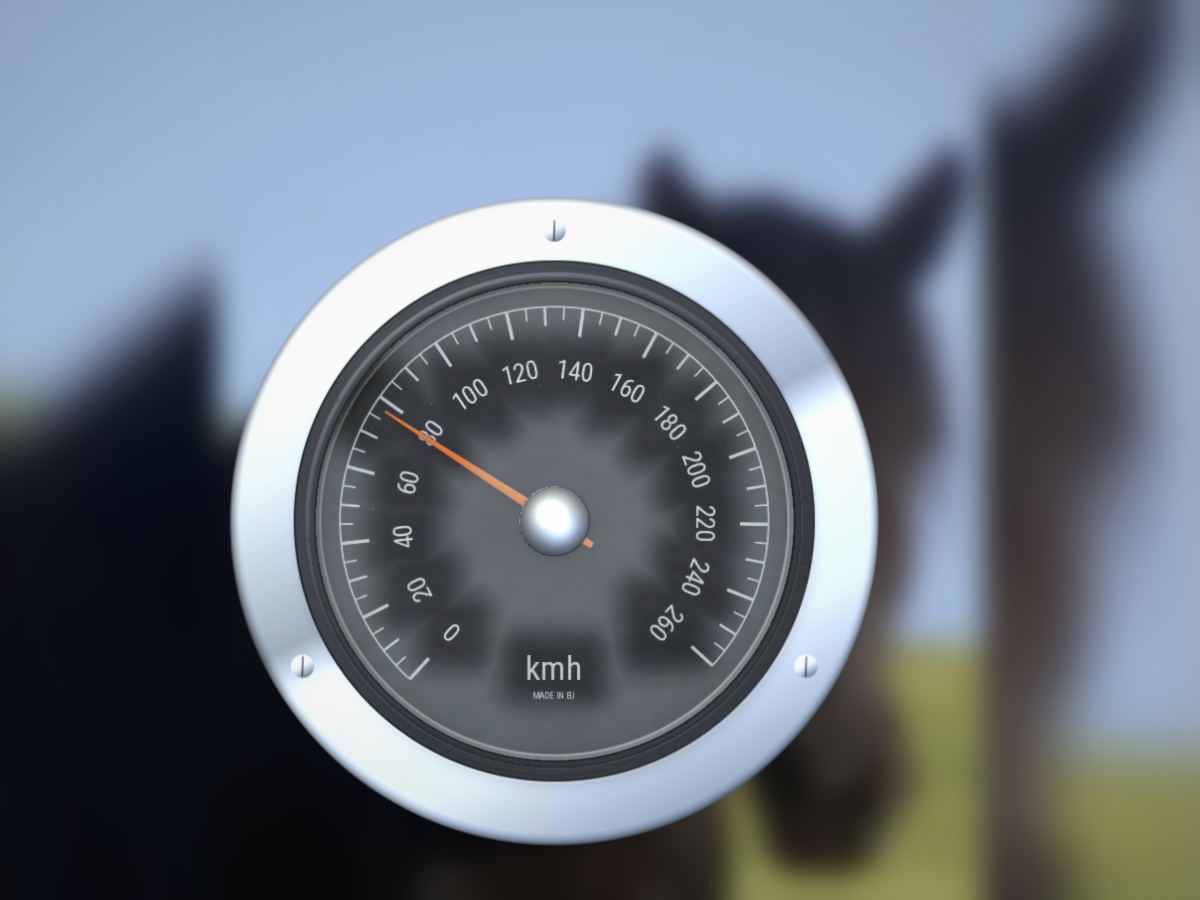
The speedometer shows 77.5km/h
